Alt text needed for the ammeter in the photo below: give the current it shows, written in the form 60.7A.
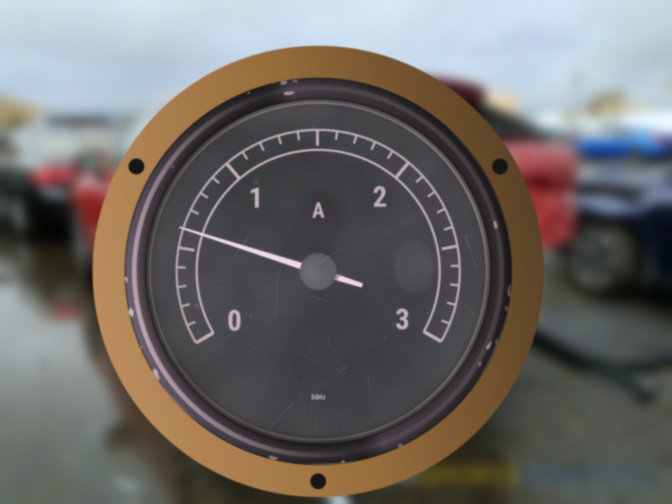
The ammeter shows 0.6A
